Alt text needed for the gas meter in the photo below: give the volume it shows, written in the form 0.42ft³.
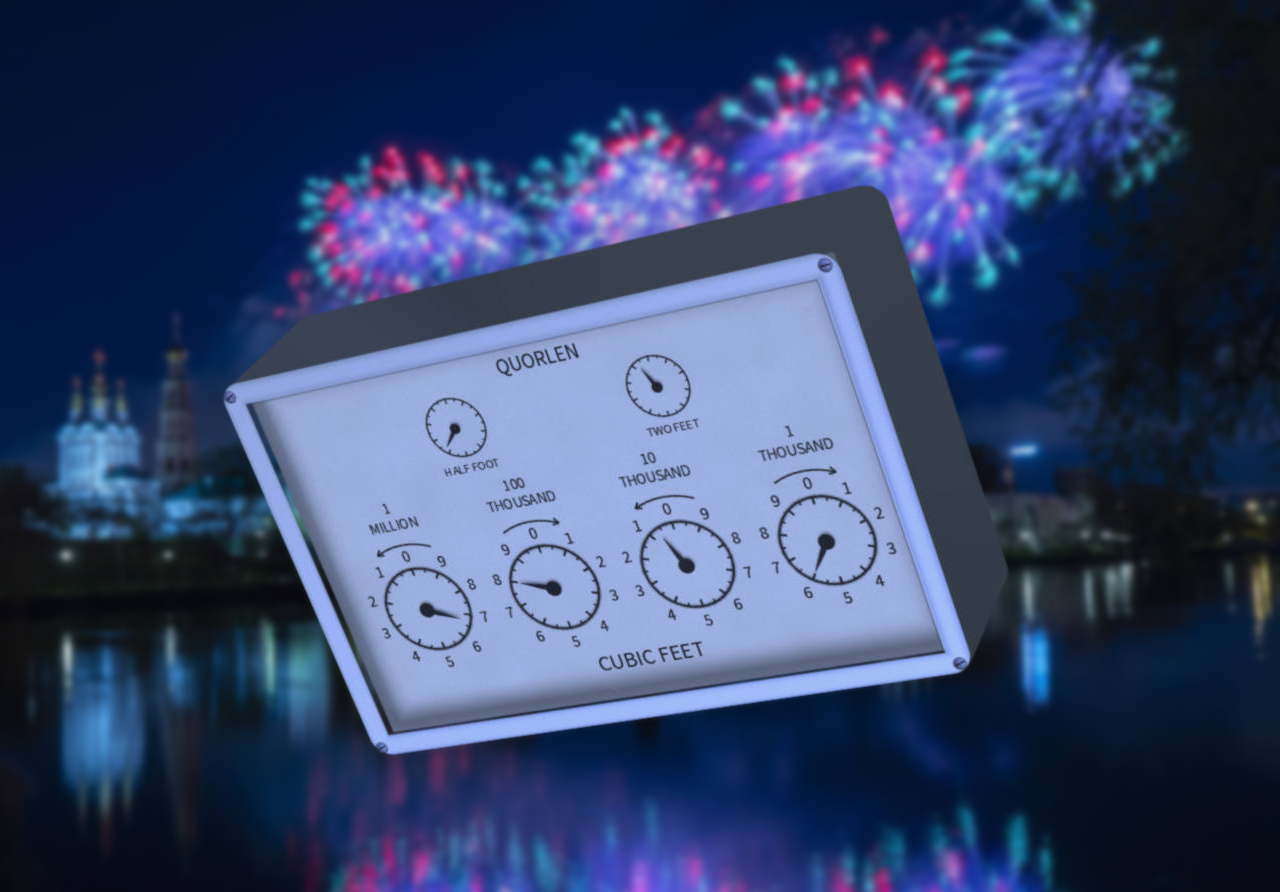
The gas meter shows 680600ft³
